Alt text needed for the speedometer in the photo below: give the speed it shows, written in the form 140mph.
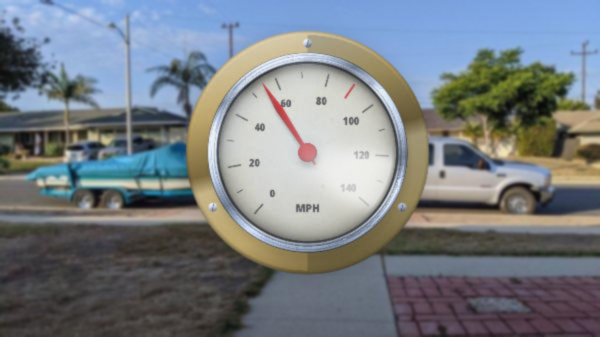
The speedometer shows 55mph
